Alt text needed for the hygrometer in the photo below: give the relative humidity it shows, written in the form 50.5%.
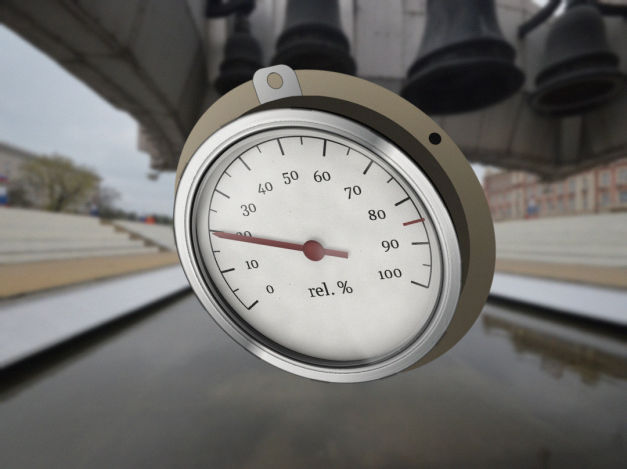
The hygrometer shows 20%
